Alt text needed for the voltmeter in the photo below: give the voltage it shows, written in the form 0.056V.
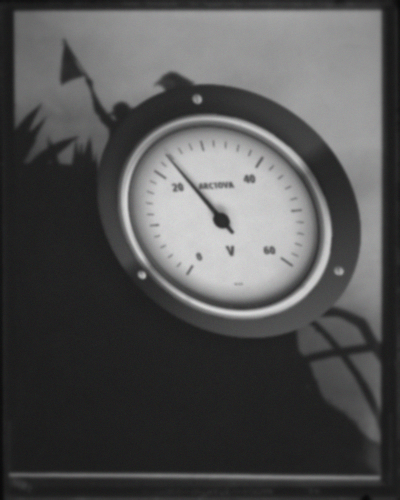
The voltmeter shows 24V
